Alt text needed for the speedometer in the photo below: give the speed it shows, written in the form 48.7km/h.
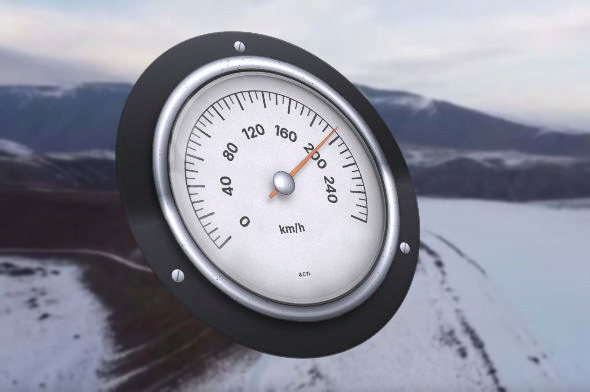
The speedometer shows 195km/h
